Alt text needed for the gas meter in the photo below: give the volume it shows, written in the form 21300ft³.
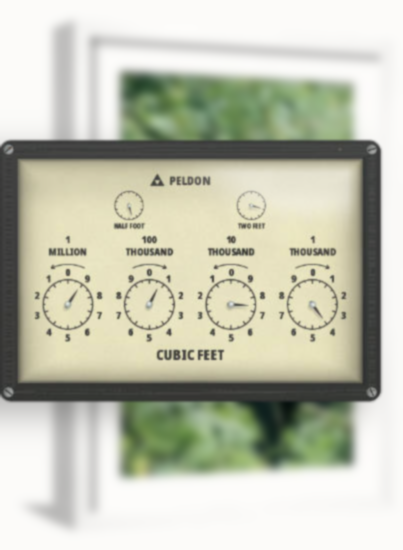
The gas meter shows 907400ft³
